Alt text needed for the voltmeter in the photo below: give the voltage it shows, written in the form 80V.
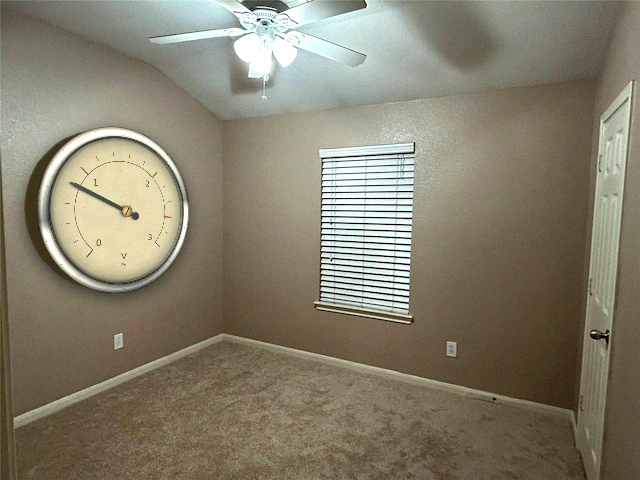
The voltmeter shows 0.8V
